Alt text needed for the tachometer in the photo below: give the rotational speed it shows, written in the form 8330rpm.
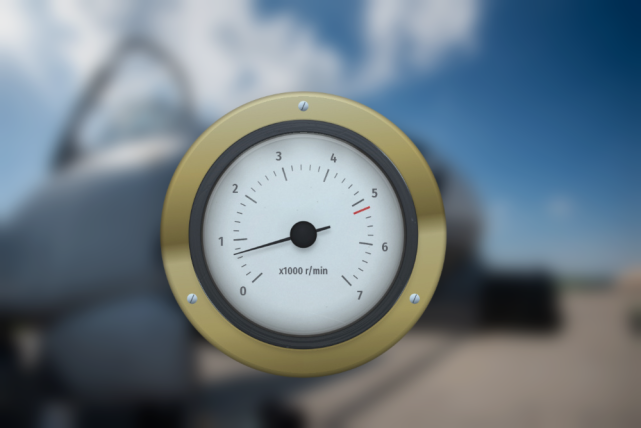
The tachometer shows 700rpm
